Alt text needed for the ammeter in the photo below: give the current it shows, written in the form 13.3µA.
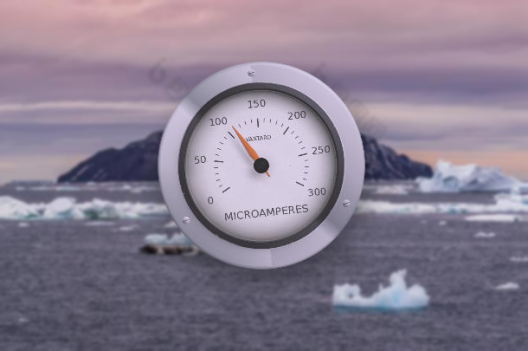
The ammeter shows 110µA
